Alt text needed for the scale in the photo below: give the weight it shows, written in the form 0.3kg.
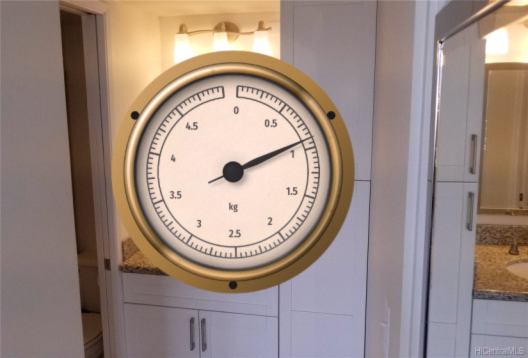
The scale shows 0.9kg
